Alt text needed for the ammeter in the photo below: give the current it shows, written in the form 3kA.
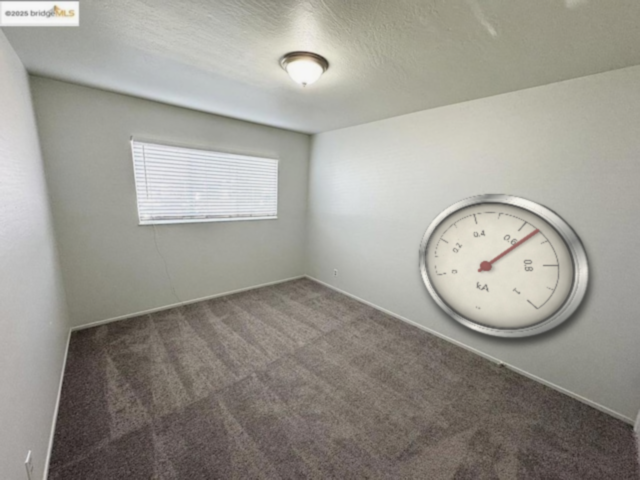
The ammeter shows 0.65kA
